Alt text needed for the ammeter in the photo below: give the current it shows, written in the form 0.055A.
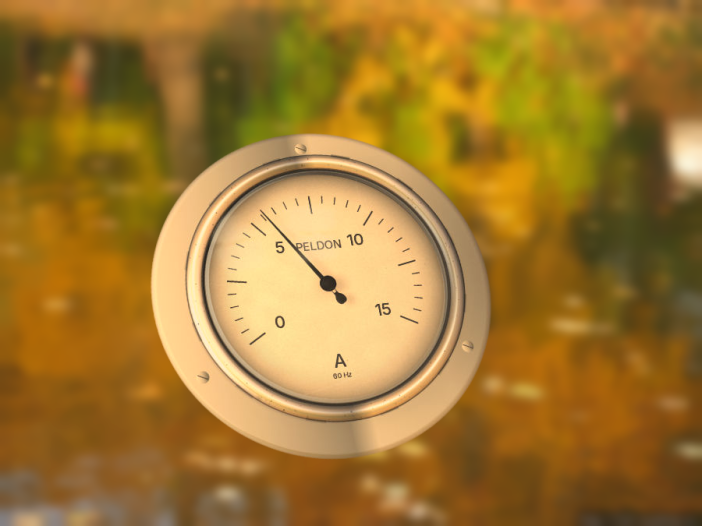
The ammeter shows 5.5A
